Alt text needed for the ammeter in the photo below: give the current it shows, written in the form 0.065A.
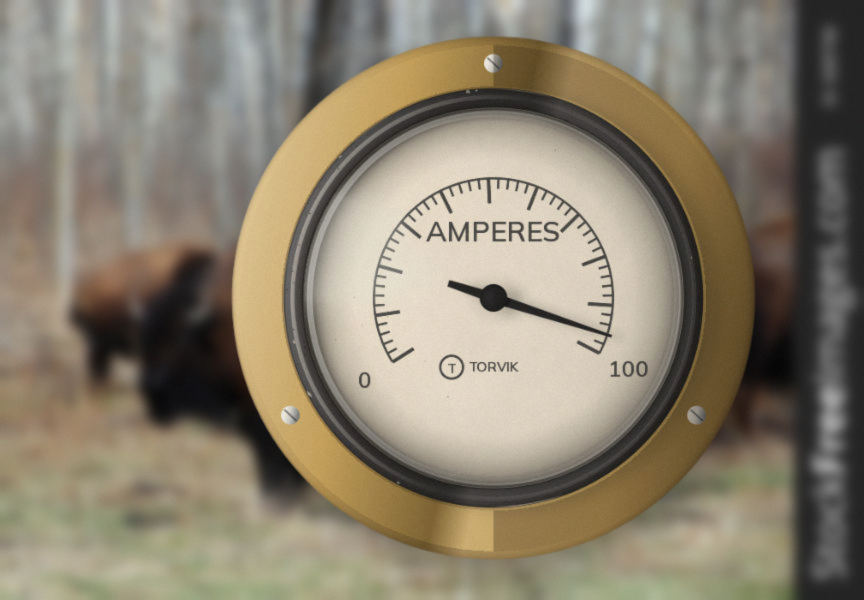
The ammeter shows 96A
